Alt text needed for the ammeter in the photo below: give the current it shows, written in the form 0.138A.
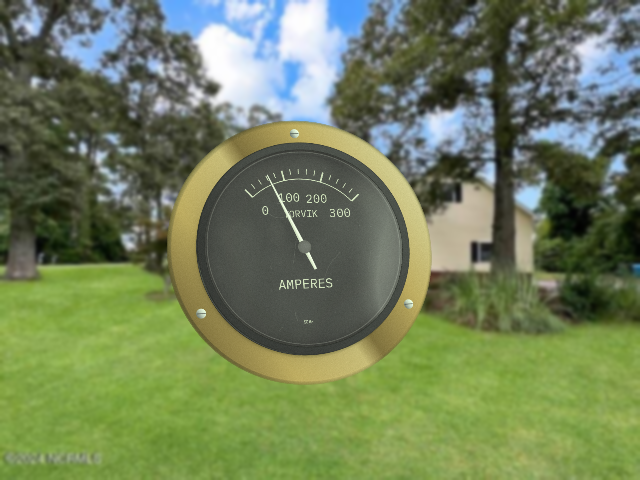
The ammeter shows 60A
